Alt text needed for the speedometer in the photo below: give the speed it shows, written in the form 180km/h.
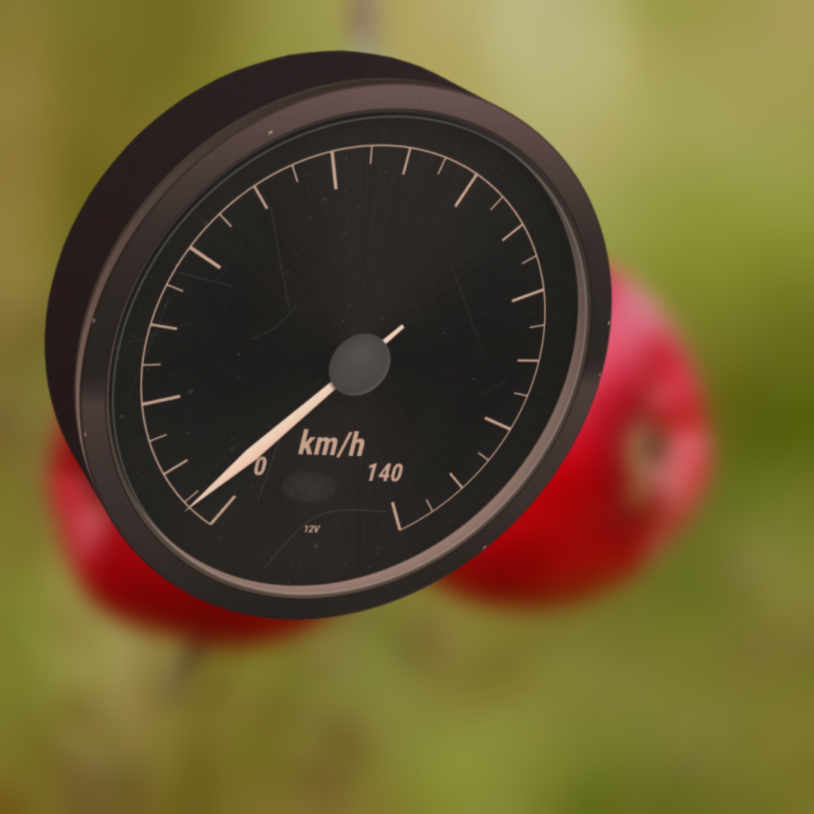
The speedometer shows 5km/h
